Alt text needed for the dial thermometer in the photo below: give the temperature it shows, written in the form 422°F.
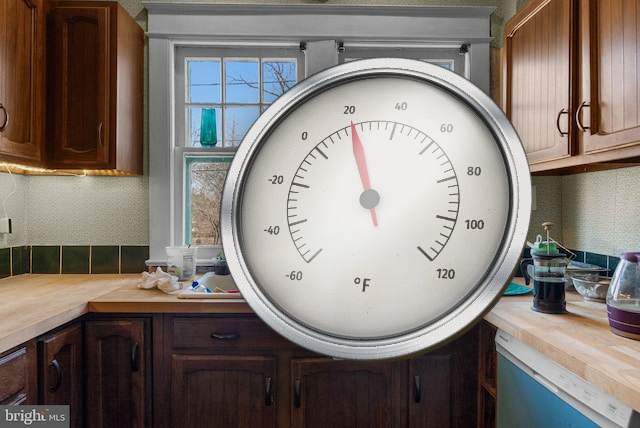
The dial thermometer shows 20°F
